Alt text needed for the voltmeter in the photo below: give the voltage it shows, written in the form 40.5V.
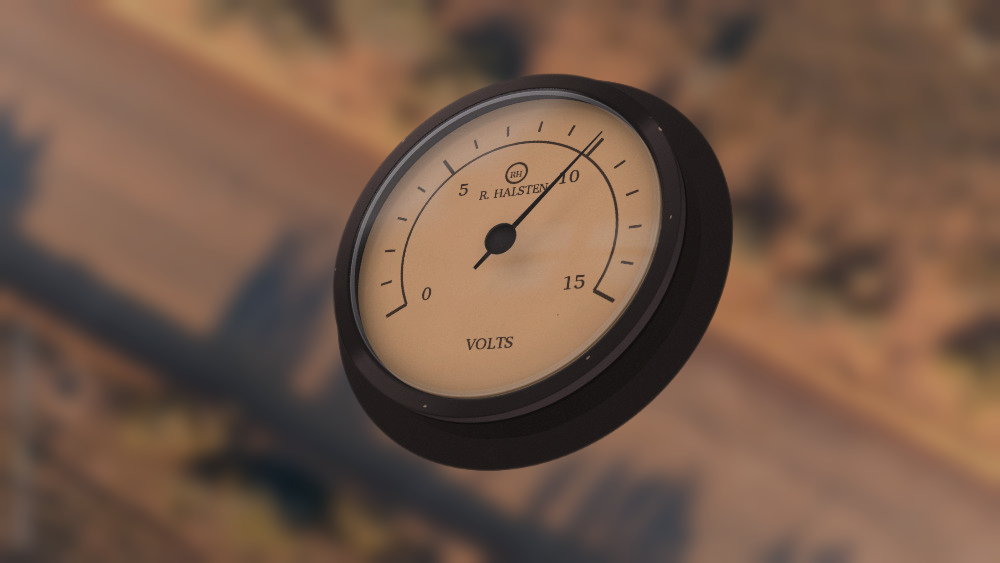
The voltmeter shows 10V
